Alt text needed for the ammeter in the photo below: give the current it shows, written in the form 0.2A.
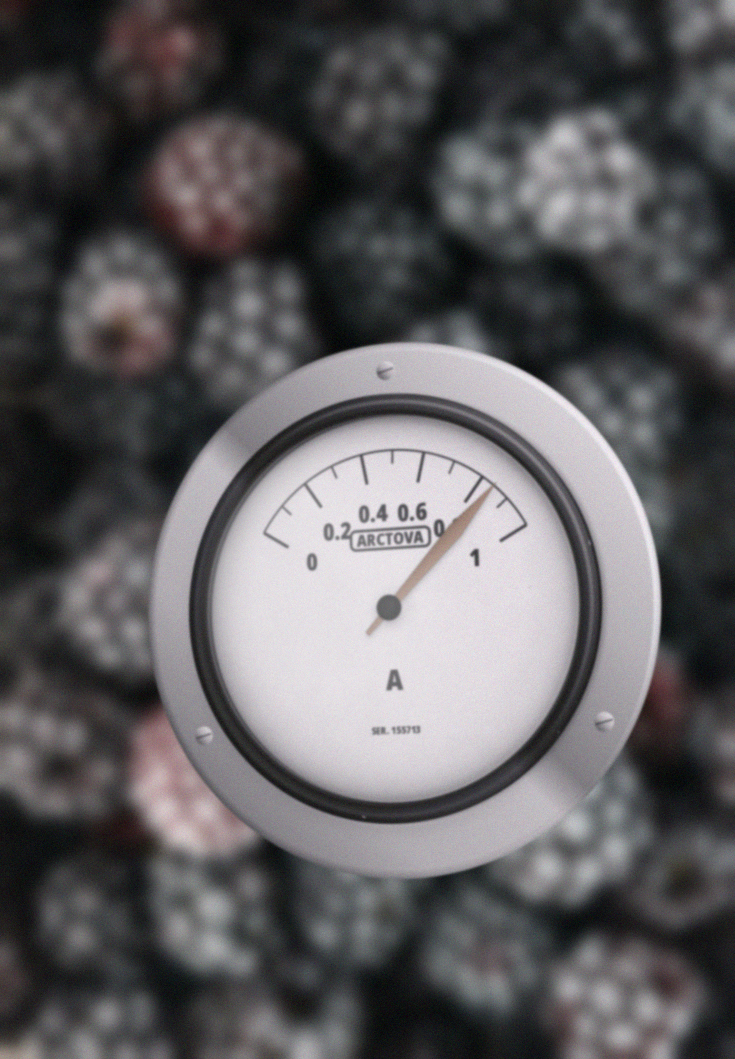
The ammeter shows 0.85A
